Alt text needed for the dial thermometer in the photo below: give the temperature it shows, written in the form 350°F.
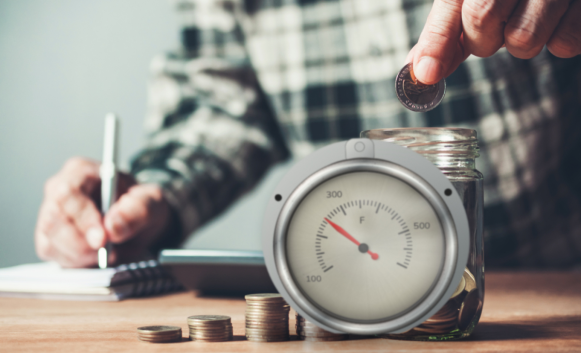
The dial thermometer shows 250°F
